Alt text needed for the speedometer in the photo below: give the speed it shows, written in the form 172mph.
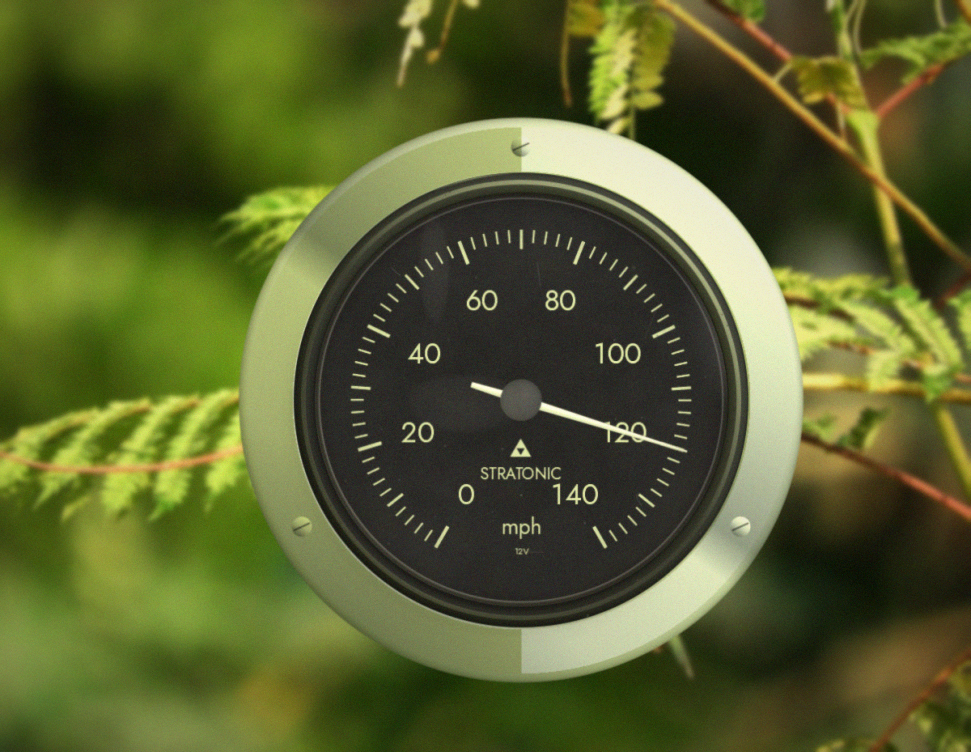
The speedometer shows 120mph
